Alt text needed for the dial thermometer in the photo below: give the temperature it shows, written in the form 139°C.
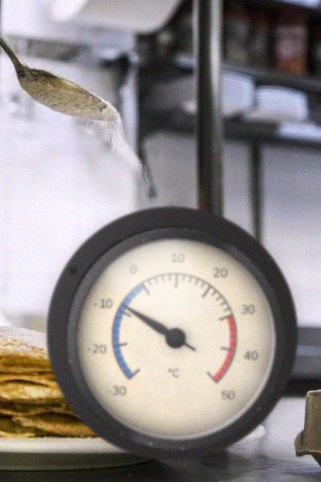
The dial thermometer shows -8°C
